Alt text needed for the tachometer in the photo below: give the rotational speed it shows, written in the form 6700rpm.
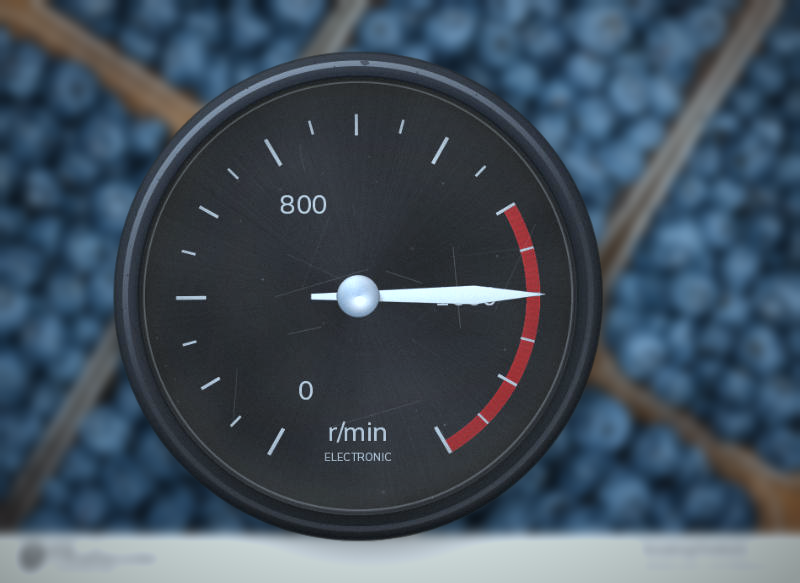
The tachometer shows 1600rpm
